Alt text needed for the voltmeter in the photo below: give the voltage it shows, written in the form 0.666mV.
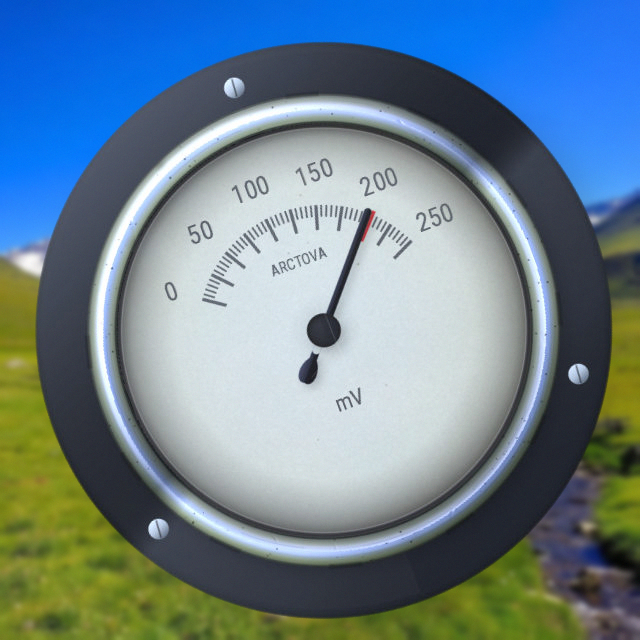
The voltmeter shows 200mV
